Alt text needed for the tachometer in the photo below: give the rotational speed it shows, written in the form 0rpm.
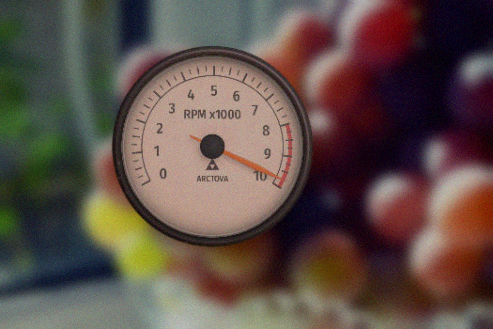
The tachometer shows 9750rpm
